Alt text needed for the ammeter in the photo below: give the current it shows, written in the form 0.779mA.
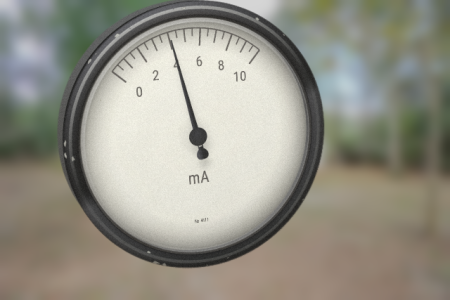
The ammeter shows 4mA
